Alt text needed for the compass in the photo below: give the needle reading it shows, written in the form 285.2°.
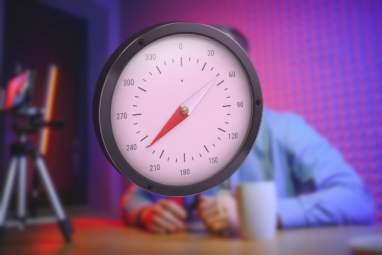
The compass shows 230°
